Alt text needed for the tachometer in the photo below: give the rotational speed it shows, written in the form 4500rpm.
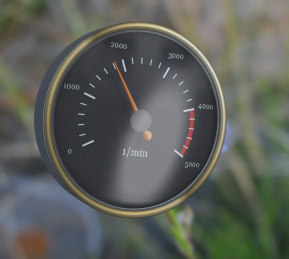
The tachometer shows 1800rpm
